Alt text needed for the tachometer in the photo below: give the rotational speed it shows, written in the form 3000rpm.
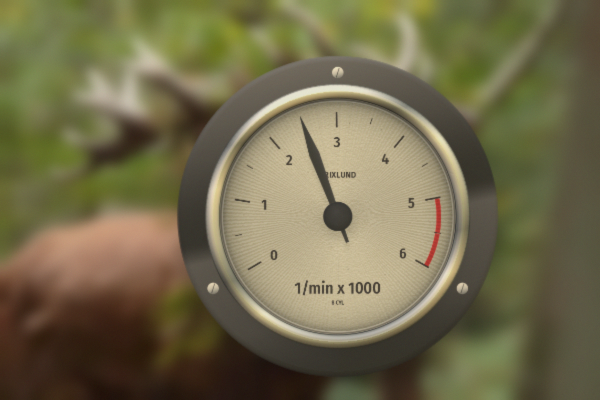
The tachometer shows 2500rpm
